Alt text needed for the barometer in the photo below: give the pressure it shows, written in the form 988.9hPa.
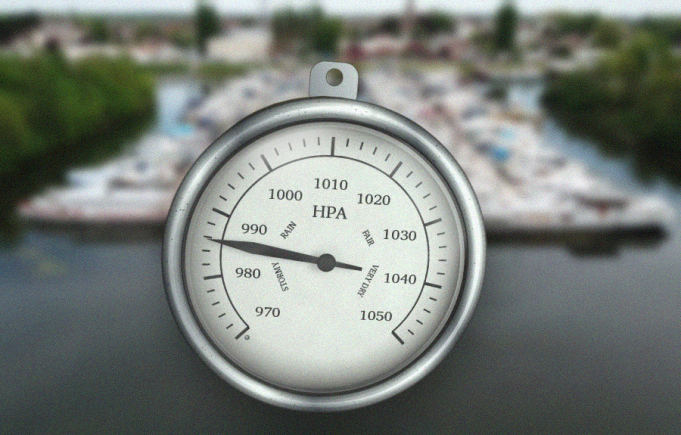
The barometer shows 986hPa
